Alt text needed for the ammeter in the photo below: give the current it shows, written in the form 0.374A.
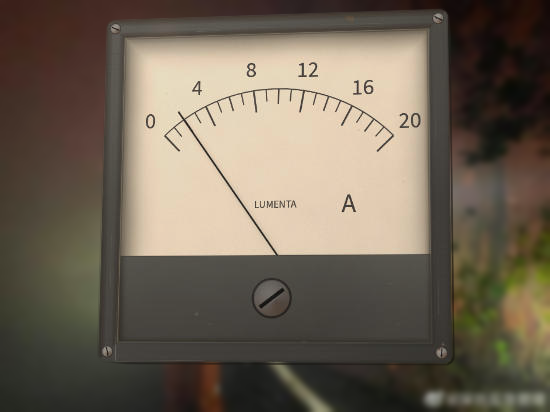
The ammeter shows 2A
